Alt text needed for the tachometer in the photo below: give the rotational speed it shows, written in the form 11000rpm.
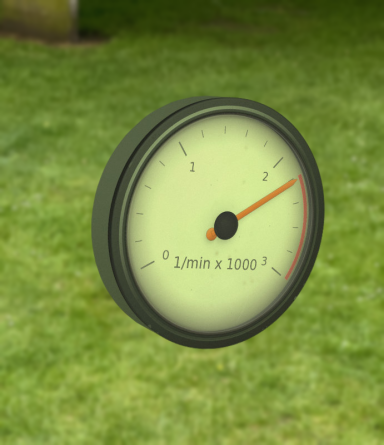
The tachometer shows 2200rpm
